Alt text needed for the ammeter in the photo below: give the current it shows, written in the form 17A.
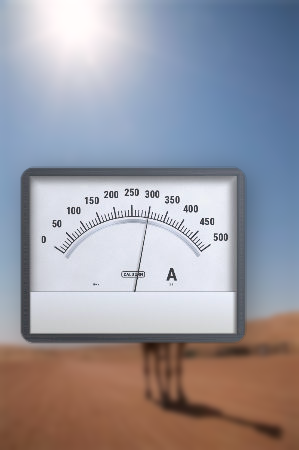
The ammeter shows 300A
